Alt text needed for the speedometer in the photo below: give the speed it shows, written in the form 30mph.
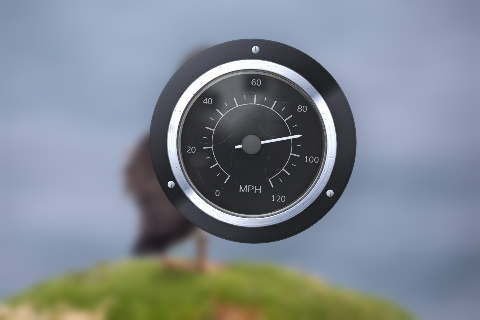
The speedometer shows 90mph
